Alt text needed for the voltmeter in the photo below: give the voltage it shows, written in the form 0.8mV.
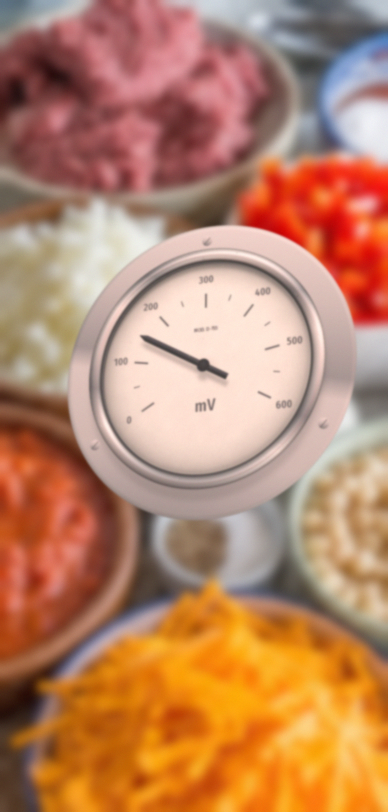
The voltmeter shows 150mV
